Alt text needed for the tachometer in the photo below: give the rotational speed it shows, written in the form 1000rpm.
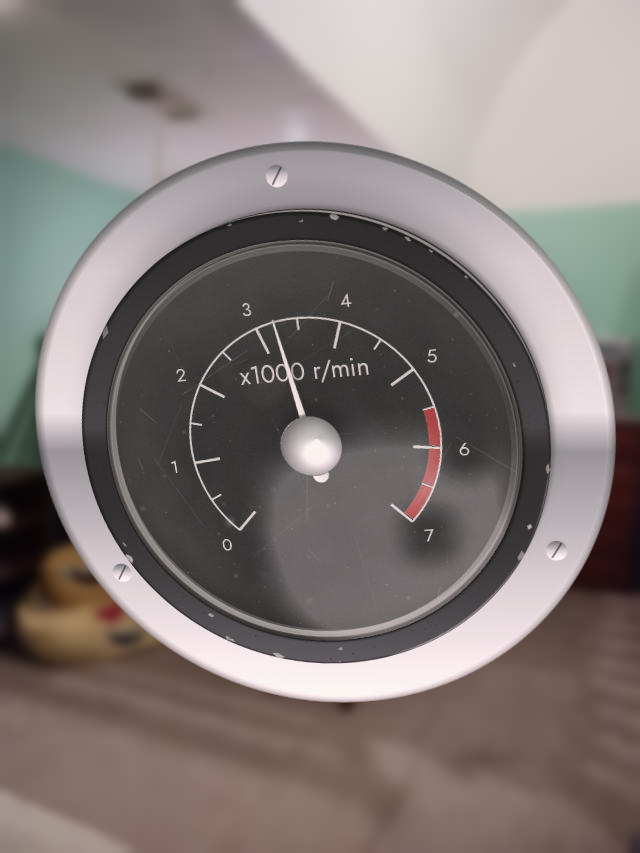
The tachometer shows 3250rpm
